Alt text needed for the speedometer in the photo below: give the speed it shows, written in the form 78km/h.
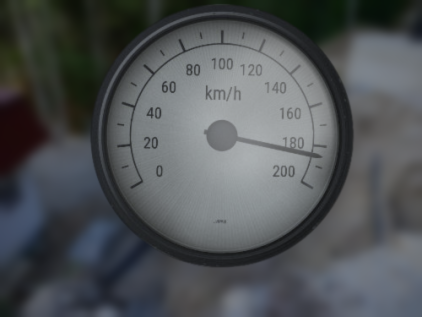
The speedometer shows 185km/h
